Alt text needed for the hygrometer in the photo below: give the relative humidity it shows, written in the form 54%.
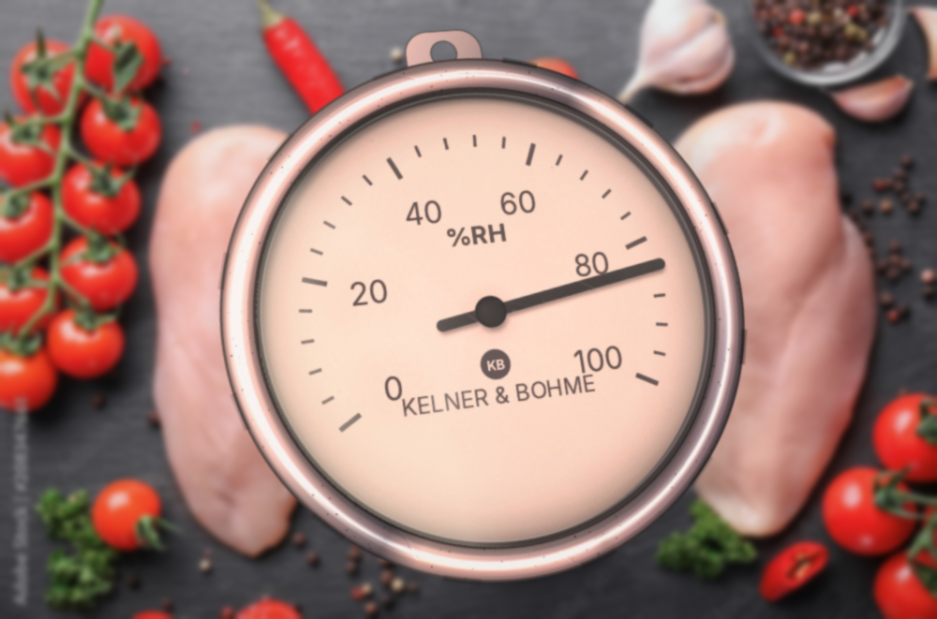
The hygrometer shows 84%
